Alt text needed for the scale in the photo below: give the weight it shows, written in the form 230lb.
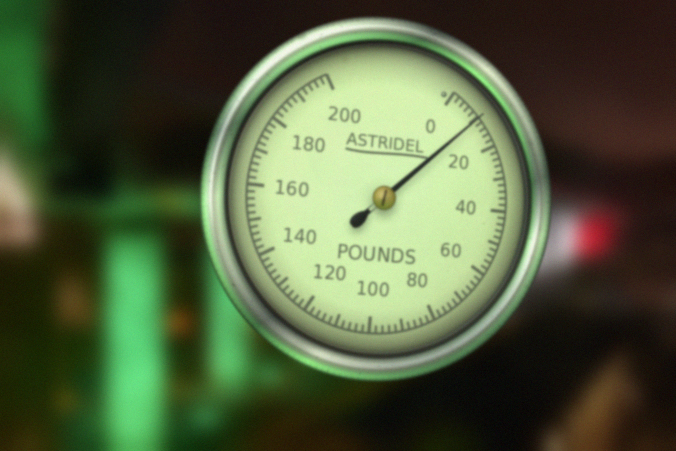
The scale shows 10lb
